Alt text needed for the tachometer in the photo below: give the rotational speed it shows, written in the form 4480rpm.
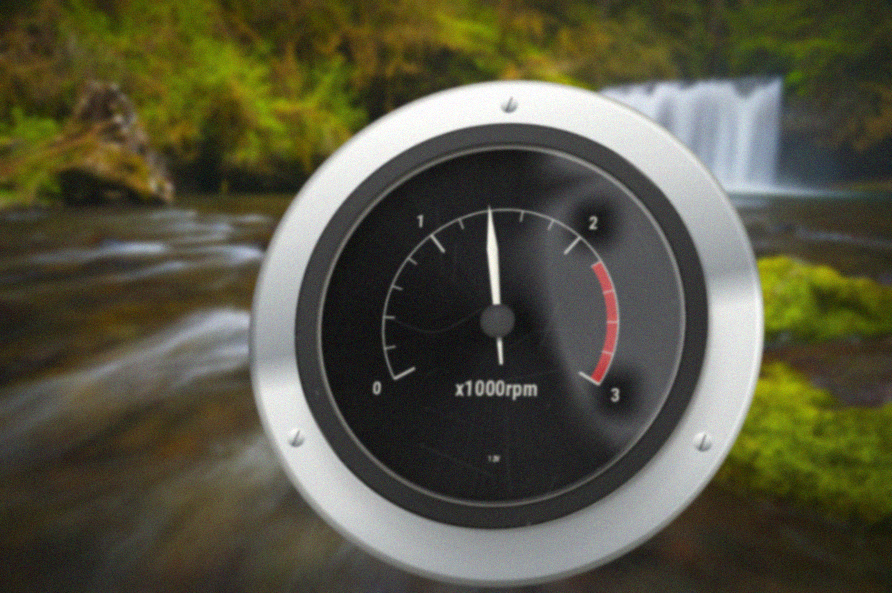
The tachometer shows 1400rpm
